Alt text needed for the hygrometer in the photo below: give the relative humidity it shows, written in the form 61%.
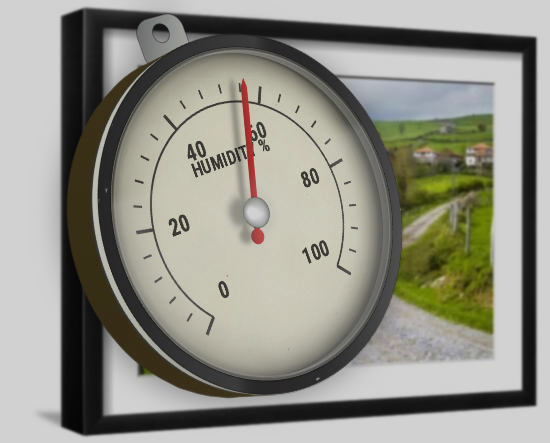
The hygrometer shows 56%
